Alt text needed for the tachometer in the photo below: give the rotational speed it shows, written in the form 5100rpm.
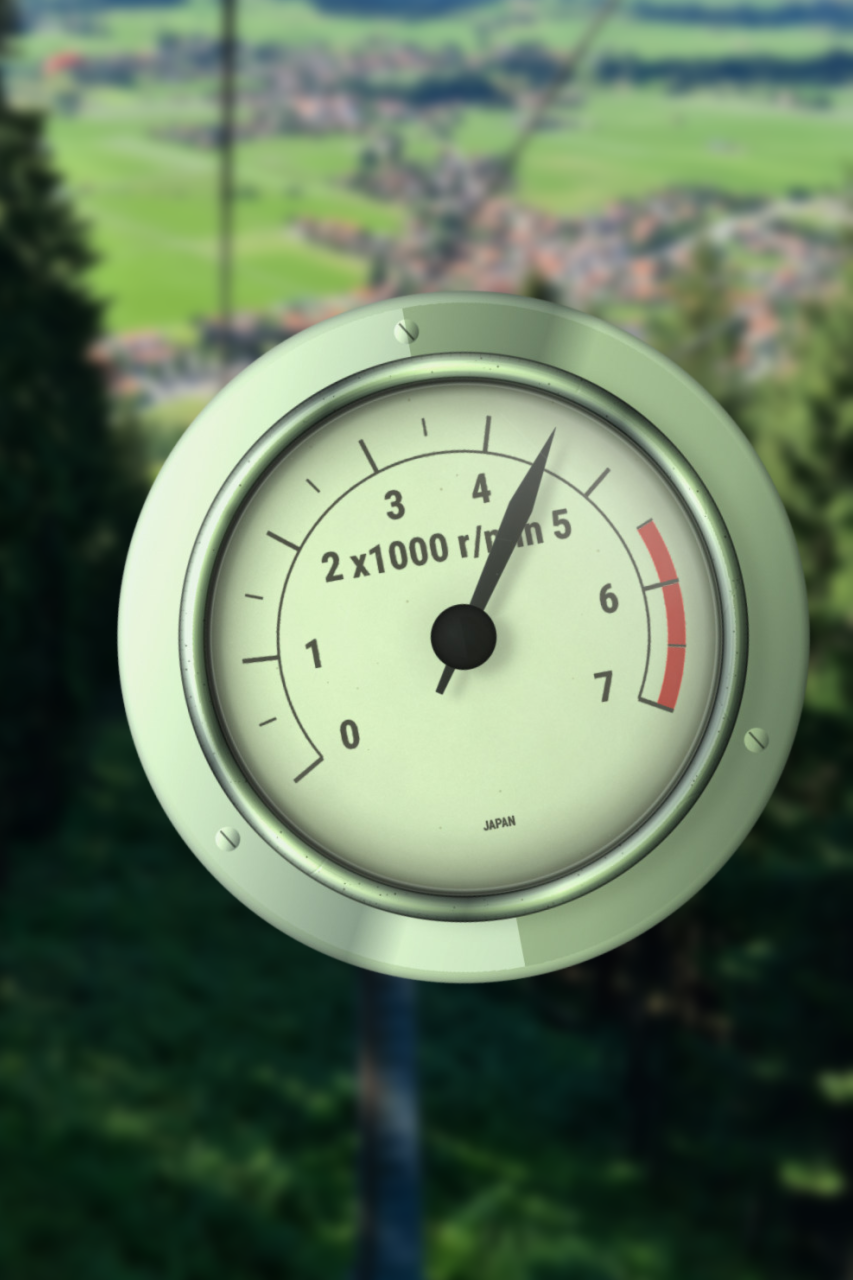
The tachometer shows 4500rpm
